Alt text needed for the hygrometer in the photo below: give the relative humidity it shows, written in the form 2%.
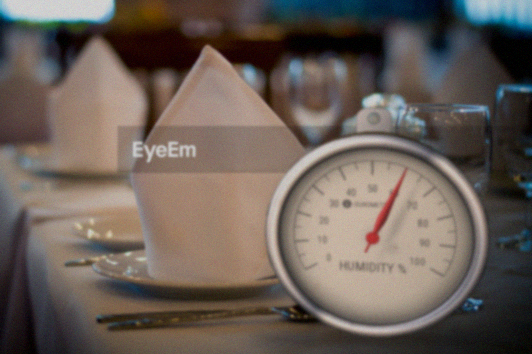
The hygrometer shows 60%
